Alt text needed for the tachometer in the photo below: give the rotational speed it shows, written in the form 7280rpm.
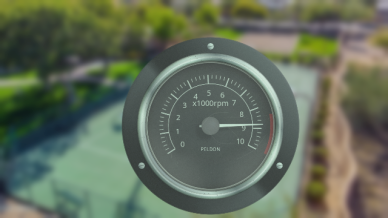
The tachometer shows 8800rpm
